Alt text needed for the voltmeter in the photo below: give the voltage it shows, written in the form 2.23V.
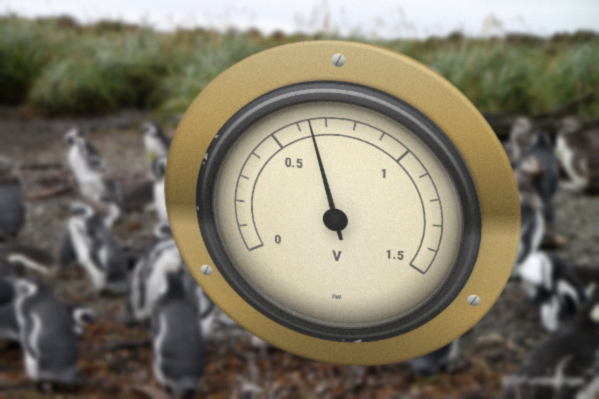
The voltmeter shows 0.65V
